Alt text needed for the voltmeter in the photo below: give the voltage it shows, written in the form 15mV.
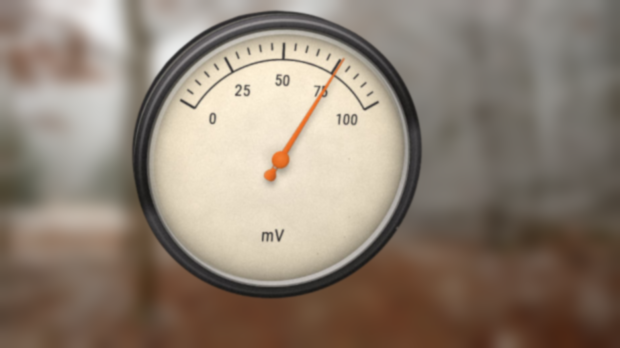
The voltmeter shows 75mV
